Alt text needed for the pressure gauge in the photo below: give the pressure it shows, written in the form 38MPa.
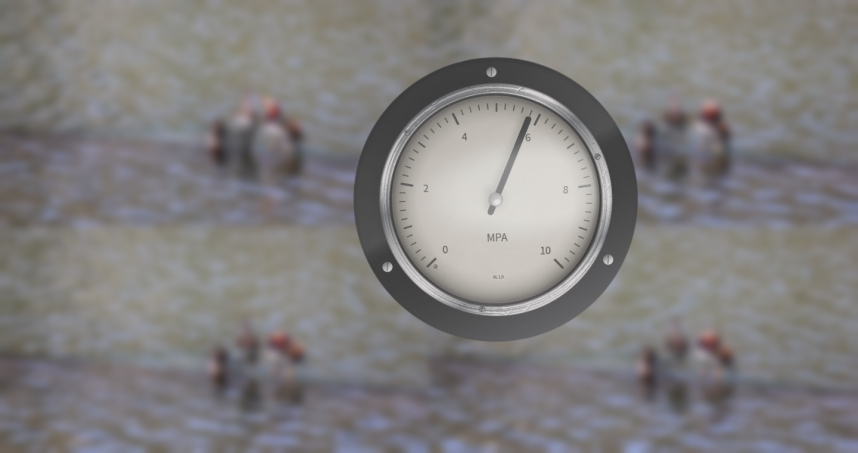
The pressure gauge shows 5.8MPa
